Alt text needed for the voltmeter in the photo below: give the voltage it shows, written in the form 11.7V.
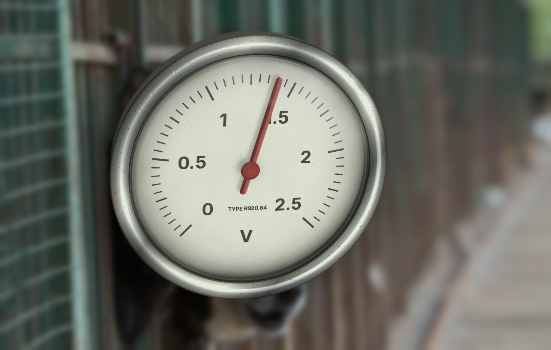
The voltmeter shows 1.4V
